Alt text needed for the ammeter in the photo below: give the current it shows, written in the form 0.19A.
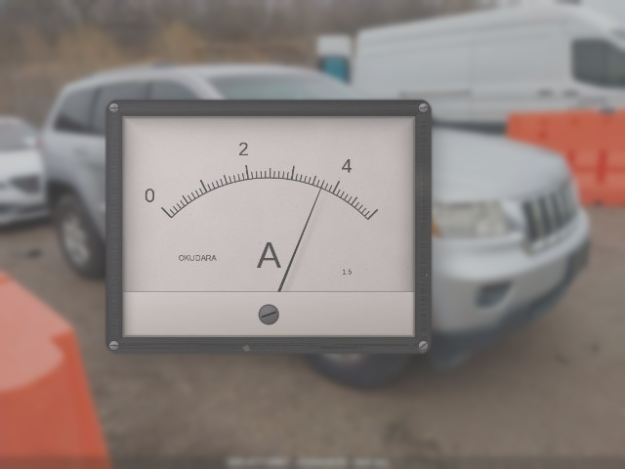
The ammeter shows 3.7A
